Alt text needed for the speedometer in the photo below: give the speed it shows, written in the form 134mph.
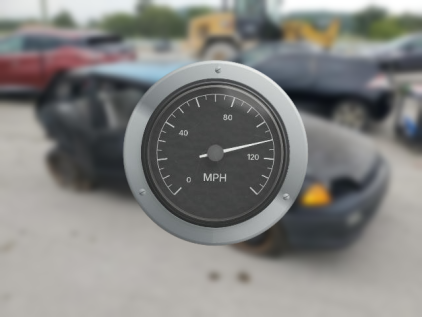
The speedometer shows 110mph
